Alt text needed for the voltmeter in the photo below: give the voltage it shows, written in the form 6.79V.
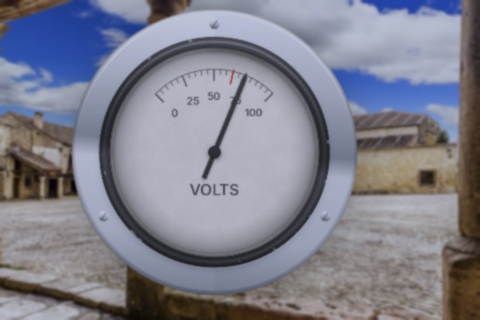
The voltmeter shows 75V
